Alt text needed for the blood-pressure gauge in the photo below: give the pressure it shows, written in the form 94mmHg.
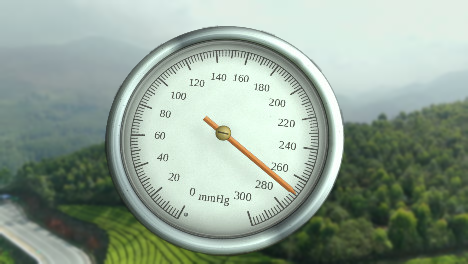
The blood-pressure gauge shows 270mmHg
